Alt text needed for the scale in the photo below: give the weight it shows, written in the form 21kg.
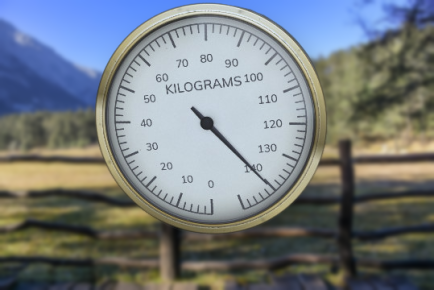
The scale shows 140kg
